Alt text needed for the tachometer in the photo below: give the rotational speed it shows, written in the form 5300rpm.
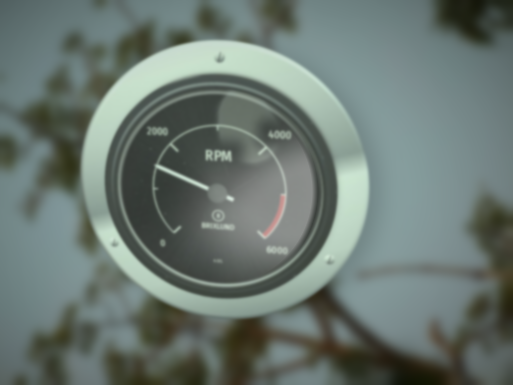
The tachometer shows 1500rpm
